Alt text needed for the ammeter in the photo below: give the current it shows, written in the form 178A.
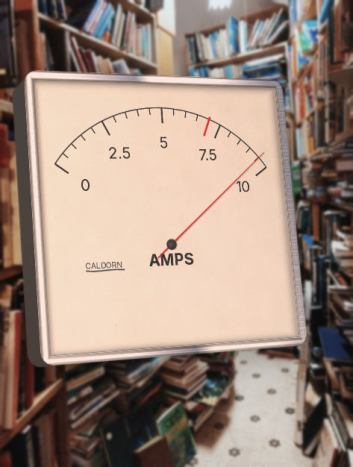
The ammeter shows 9.5A
